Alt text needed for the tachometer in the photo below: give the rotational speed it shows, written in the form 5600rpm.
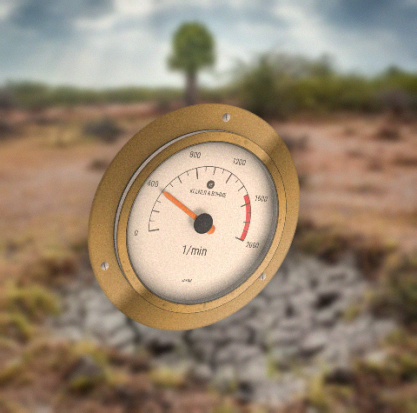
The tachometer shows 400rpm
